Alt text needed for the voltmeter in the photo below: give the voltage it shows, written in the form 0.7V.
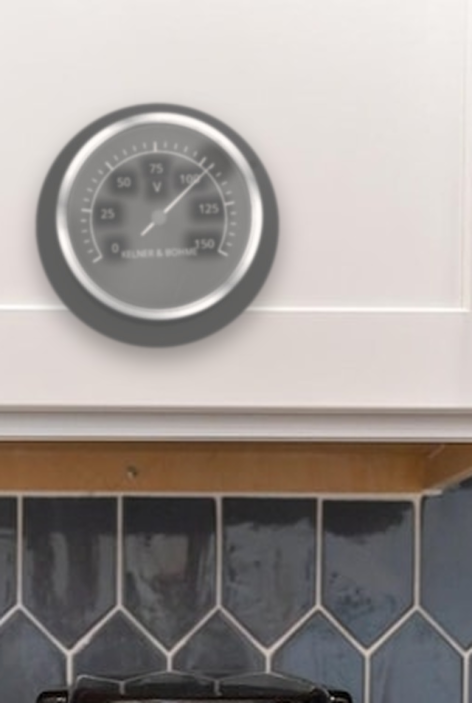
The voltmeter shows 105V
